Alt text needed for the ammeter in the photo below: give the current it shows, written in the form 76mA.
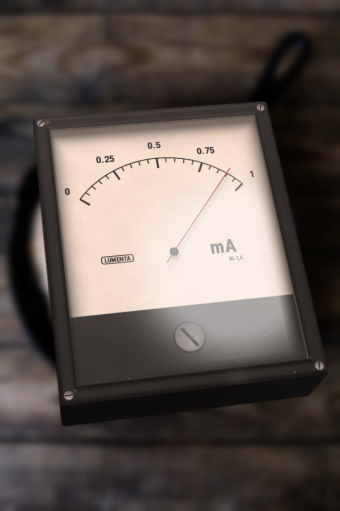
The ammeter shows 0.9mA
